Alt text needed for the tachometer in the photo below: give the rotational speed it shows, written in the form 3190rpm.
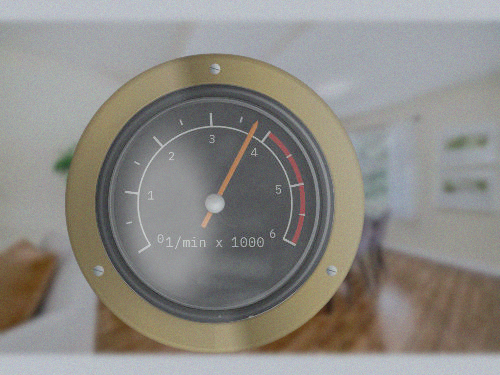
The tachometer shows 3750rpm
